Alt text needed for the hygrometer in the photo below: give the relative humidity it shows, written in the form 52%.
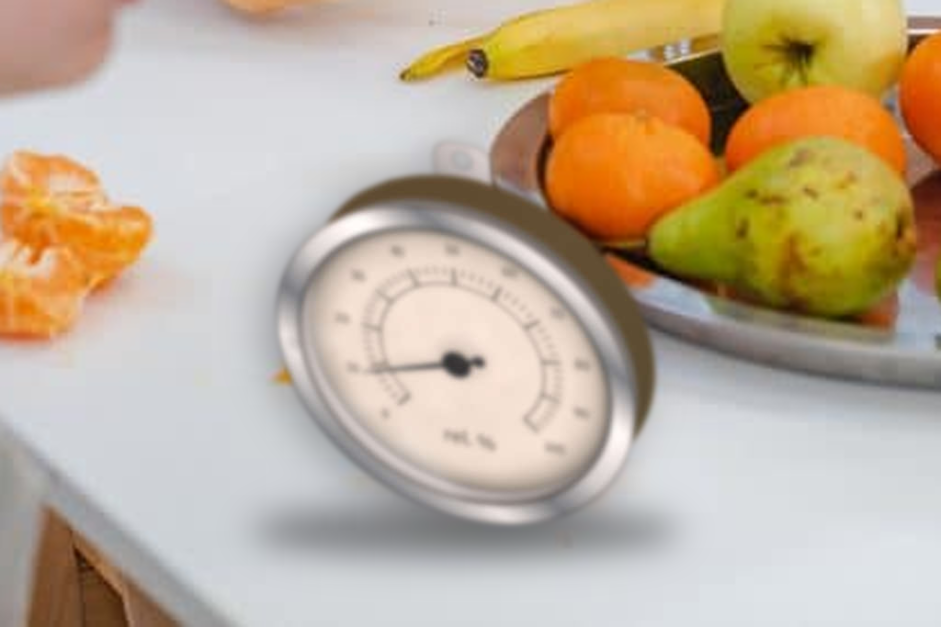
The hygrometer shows 10%
